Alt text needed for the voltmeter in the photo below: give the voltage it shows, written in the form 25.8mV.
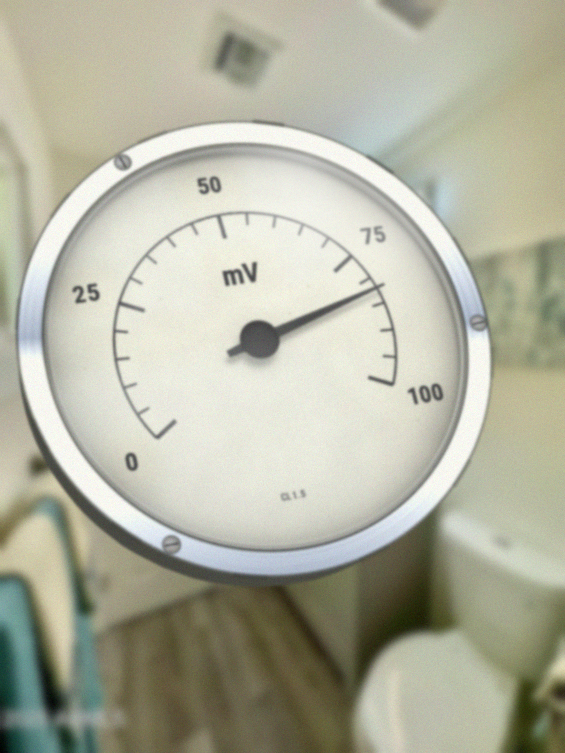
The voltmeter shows 82.5mV
